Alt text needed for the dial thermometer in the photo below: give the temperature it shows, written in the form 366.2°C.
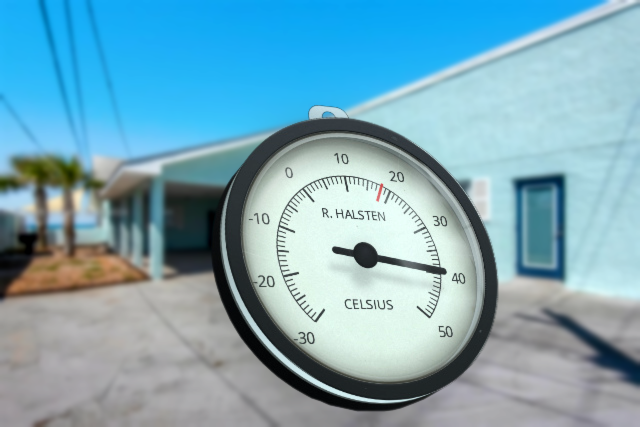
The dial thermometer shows 40°C
